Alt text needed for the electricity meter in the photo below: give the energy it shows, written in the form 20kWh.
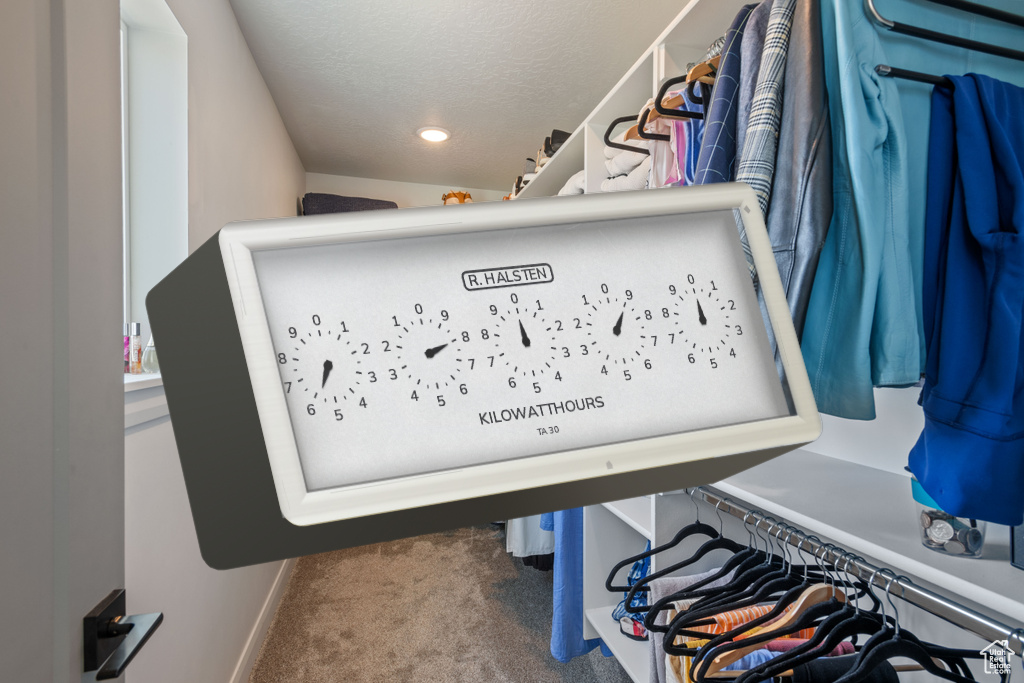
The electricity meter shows 57990kWh
